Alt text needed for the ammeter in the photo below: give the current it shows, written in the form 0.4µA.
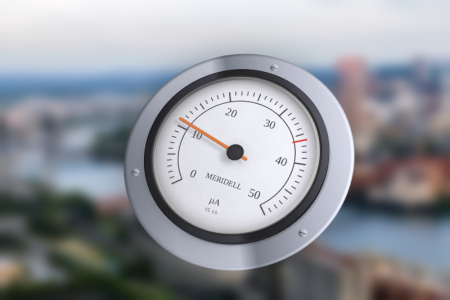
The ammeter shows 11µA
